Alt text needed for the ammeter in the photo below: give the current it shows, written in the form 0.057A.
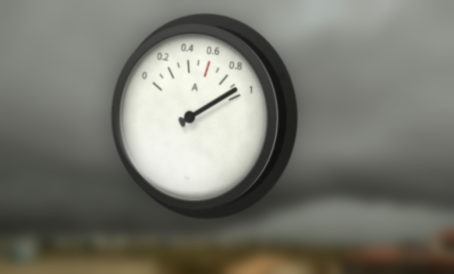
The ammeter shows 0.95A
